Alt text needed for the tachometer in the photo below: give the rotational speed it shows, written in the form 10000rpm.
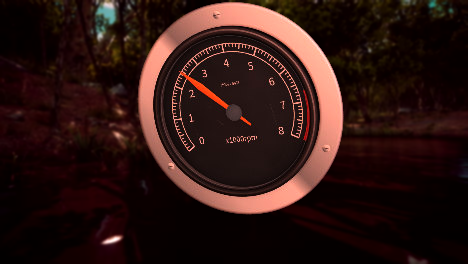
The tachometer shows 2500rpm
